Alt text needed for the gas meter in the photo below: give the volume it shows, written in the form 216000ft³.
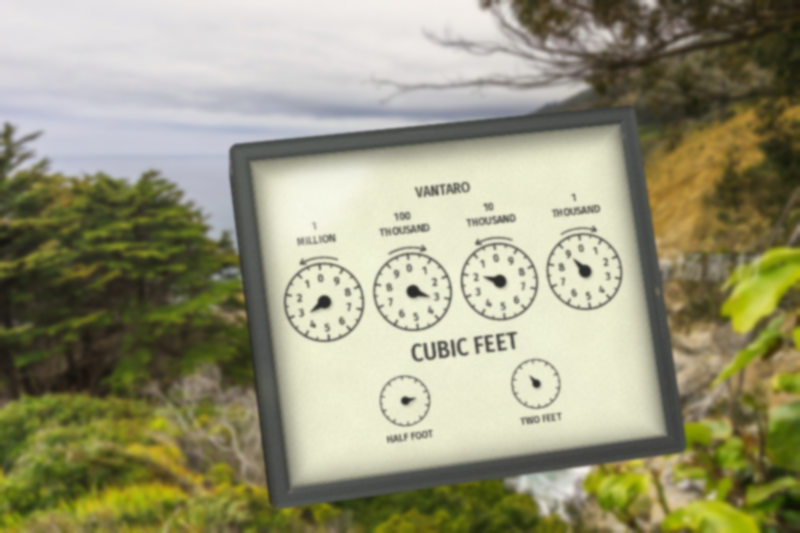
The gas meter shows 331900ft³
